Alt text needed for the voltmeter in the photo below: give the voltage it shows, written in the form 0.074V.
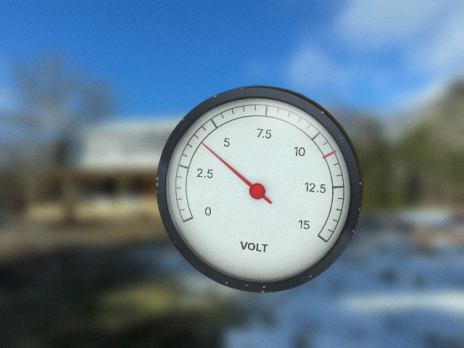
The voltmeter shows 4V
